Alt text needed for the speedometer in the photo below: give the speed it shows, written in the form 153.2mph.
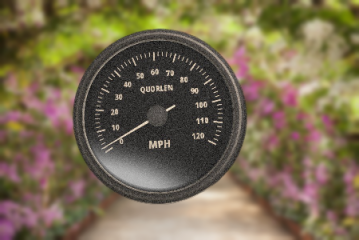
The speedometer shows 2mph
